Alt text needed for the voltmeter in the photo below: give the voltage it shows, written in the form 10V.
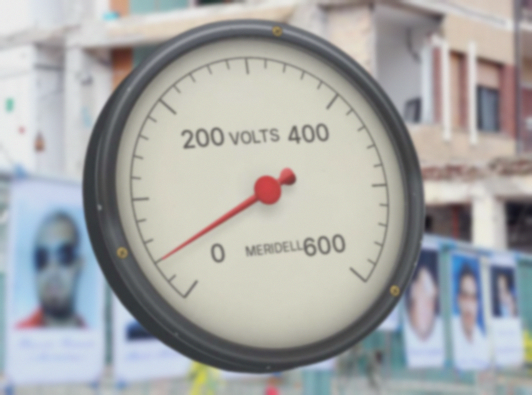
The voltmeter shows 40V
